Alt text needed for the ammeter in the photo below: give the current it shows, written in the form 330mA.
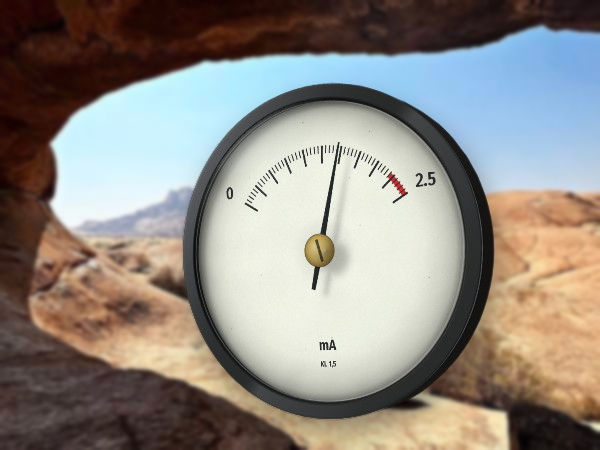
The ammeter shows 1.5mA
